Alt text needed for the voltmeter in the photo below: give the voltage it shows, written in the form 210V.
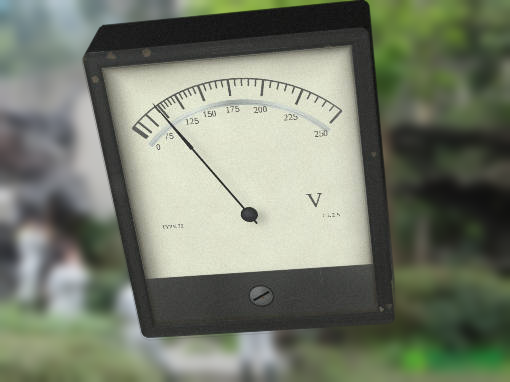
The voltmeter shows 100V
